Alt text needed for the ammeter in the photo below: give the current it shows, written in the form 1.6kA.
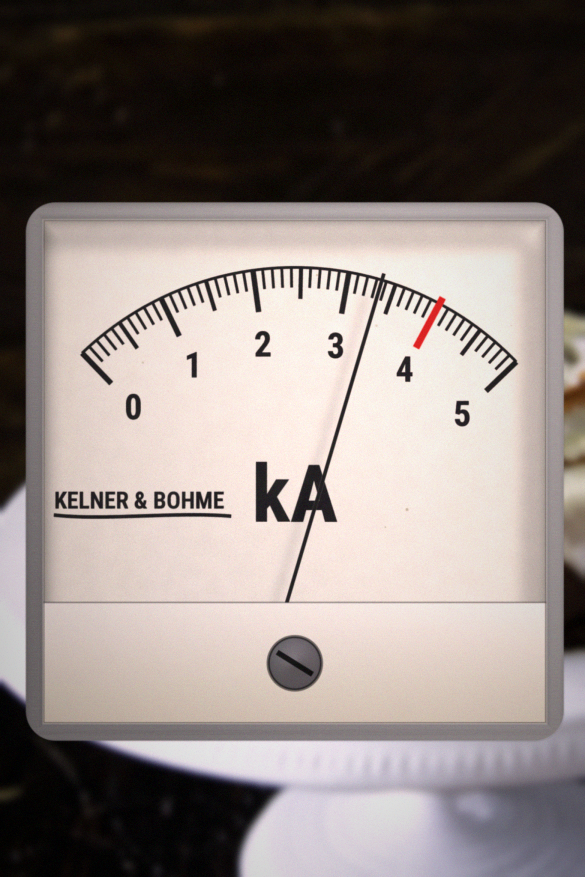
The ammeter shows 3.35kA
